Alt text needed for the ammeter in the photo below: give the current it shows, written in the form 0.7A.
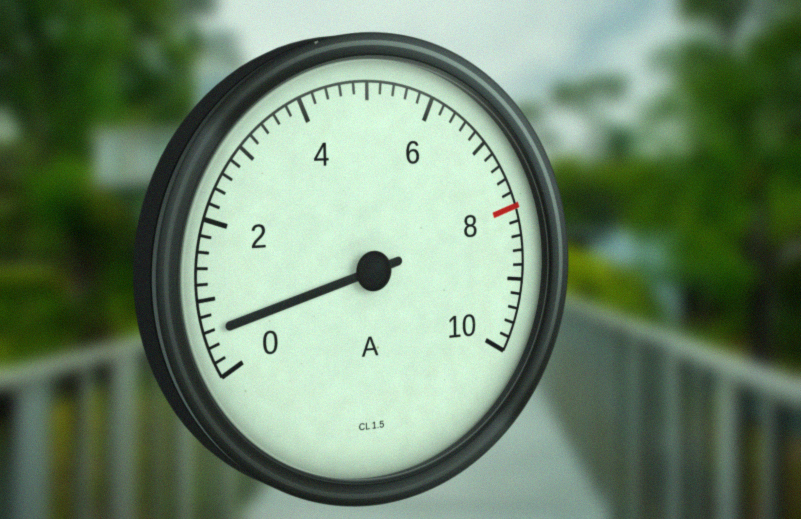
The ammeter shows 0.6A
